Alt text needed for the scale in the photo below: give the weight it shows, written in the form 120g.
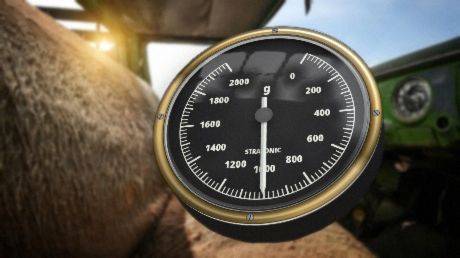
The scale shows 1000g
